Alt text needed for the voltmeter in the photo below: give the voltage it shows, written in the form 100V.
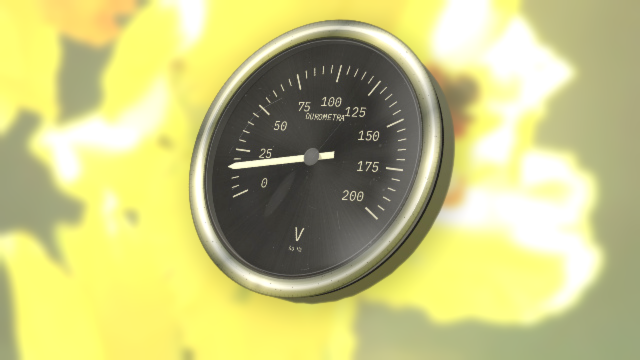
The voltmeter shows 15V
